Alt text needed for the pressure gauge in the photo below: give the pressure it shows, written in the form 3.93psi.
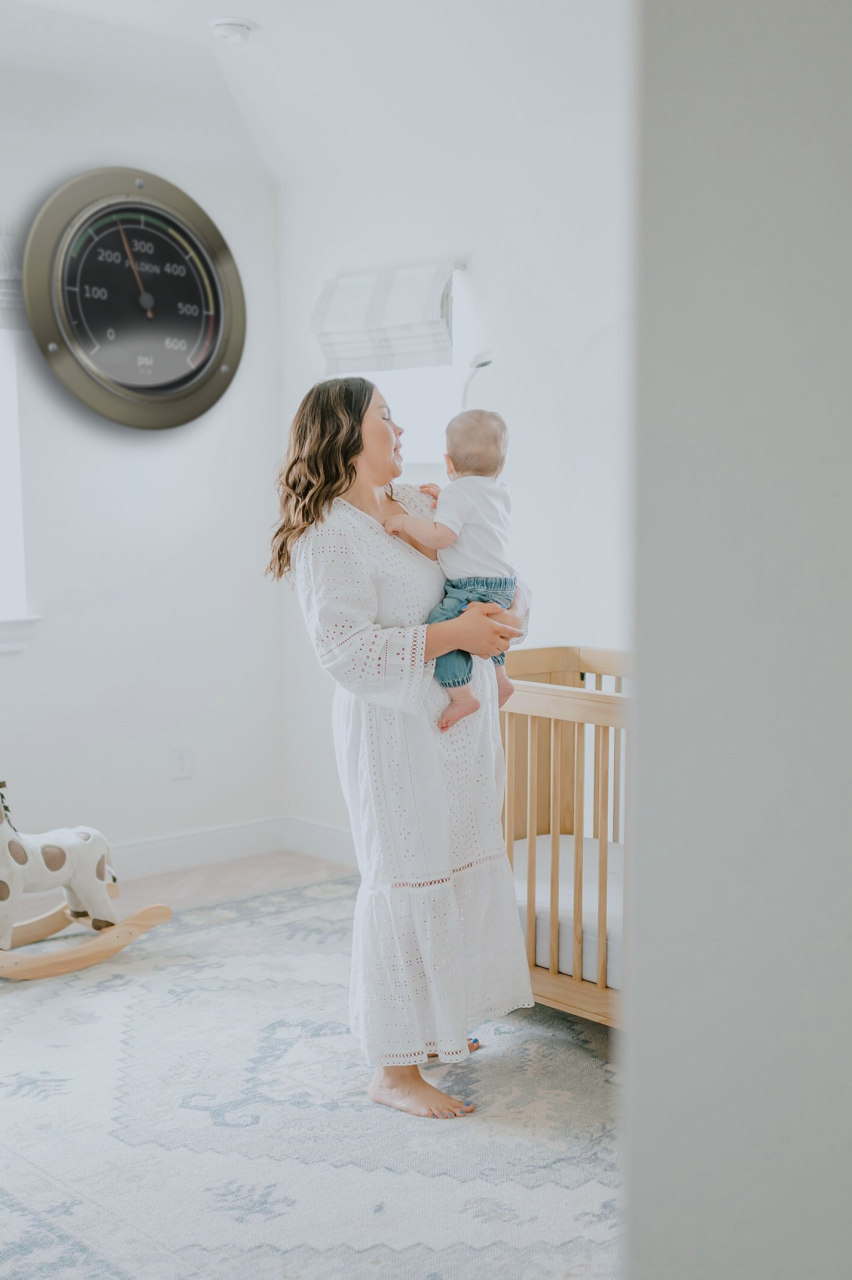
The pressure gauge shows 250psi
